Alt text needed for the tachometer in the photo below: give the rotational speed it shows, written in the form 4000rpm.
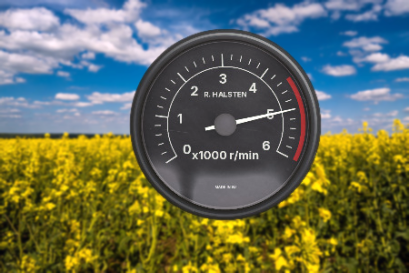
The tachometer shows 5000rpm
